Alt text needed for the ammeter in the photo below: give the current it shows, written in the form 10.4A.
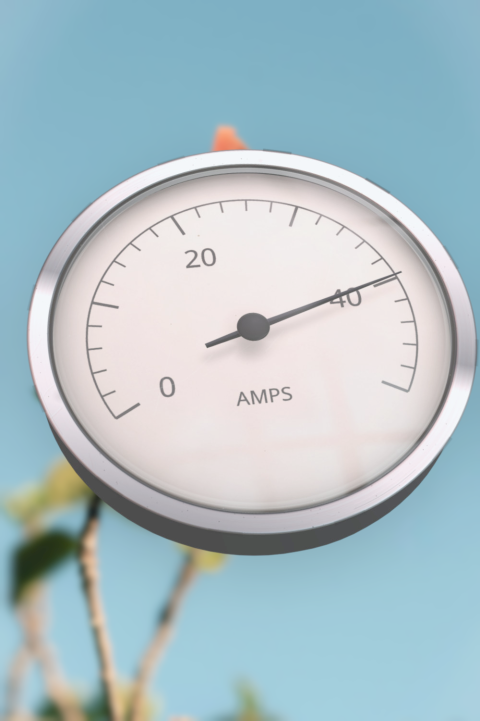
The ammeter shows 40A
